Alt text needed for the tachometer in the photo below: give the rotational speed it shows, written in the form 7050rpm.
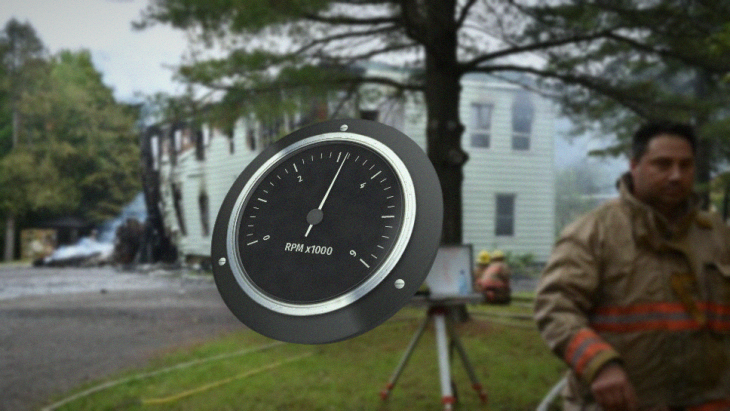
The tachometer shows 3200rpm
